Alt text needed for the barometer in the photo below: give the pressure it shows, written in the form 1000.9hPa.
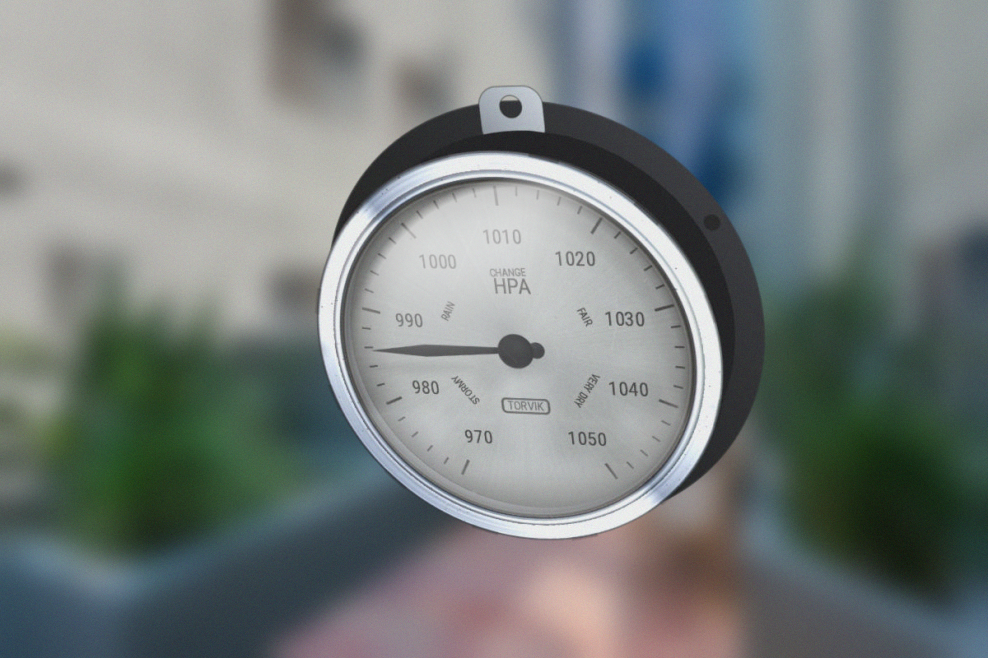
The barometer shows 986hPa
